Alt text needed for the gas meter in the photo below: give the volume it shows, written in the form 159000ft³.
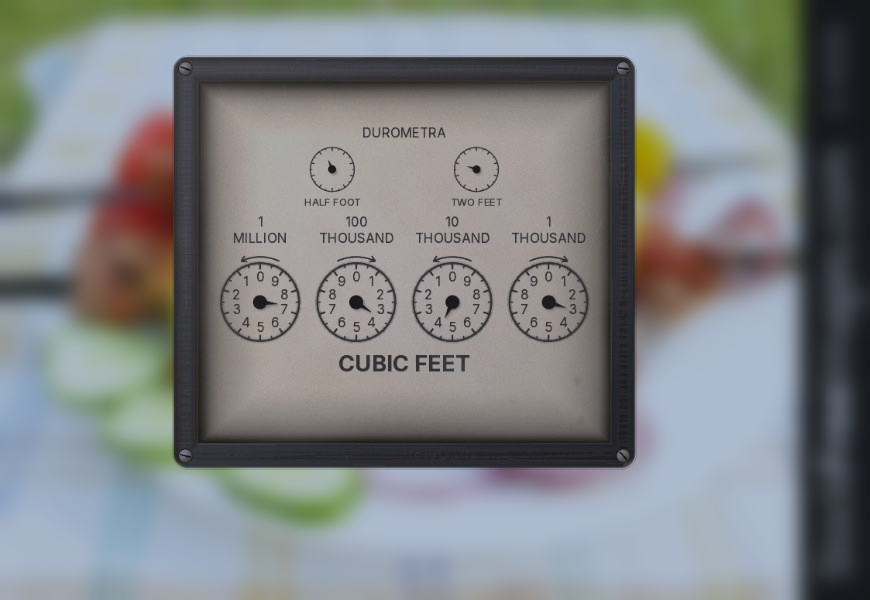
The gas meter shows 734300ft³
